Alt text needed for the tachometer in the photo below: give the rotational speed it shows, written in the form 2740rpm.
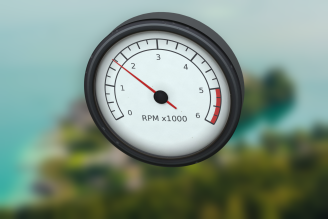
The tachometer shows 1750rpm
